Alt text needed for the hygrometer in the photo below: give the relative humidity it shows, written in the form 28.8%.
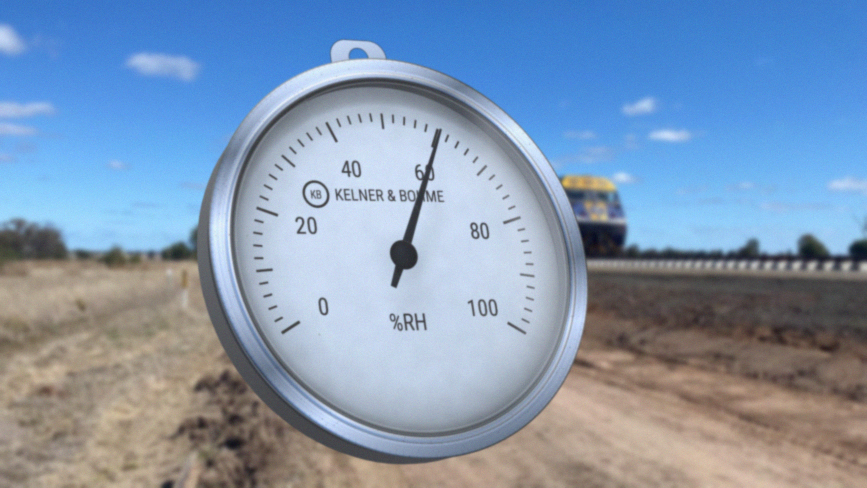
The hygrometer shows 60%
